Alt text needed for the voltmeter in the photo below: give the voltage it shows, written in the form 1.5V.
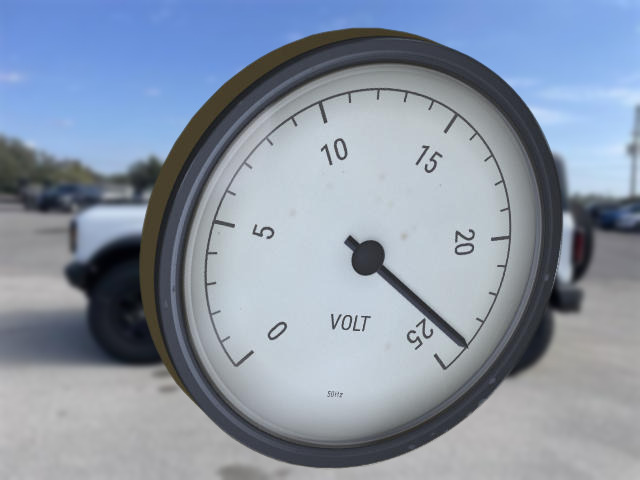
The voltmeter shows 24V
